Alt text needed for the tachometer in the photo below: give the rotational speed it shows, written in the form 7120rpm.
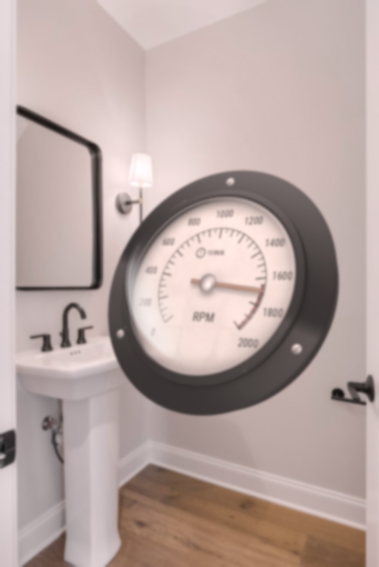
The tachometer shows 1700rpm
